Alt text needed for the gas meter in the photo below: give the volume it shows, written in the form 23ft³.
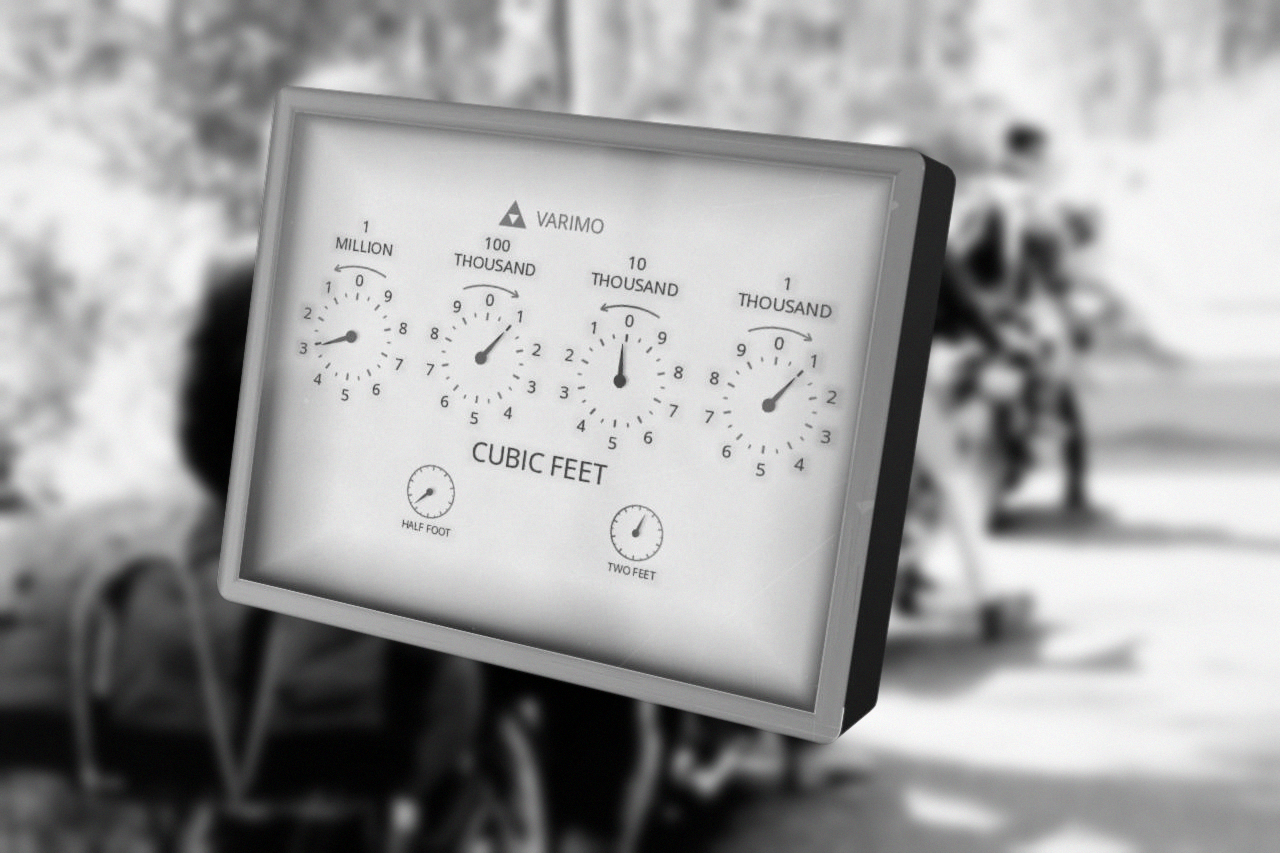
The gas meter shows 310100ft³
